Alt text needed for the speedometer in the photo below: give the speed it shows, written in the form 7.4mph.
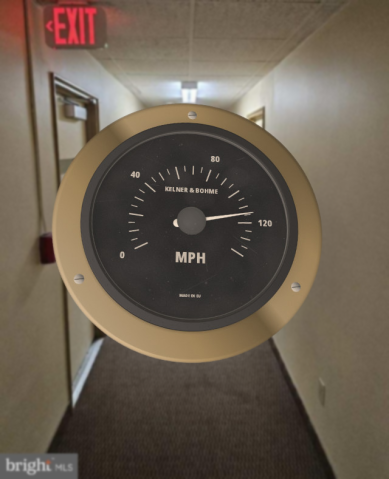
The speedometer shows 115mph
